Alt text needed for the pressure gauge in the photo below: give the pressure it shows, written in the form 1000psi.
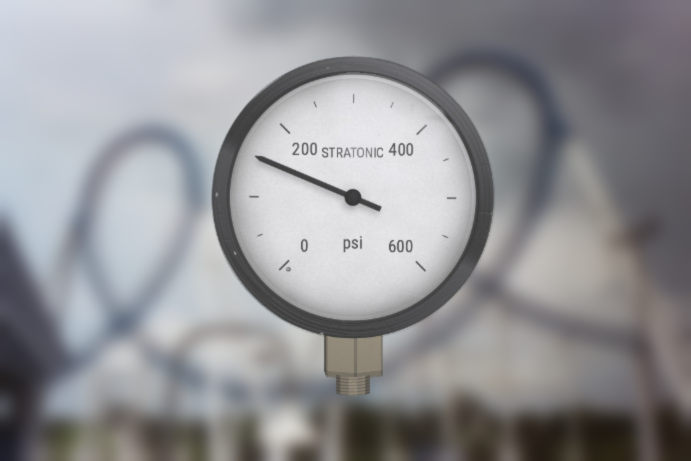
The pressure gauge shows 150psi
